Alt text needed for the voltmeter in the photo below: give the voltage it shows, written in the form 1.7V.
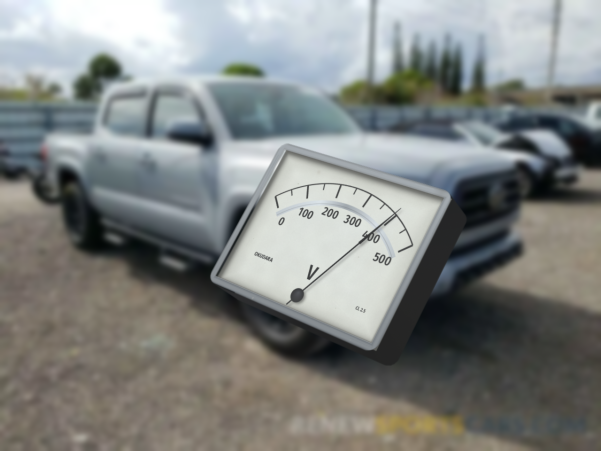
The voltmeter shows 400V
